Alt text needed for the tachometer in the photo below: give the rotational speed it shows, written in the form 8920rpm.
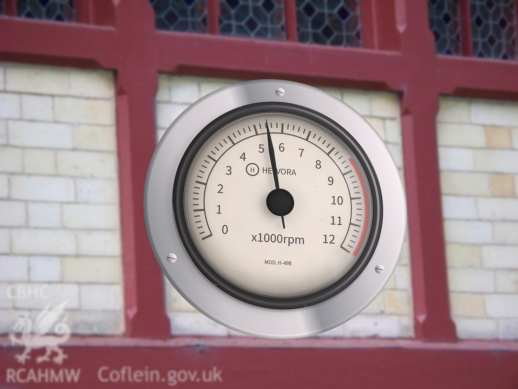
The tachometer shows 5400rpm
